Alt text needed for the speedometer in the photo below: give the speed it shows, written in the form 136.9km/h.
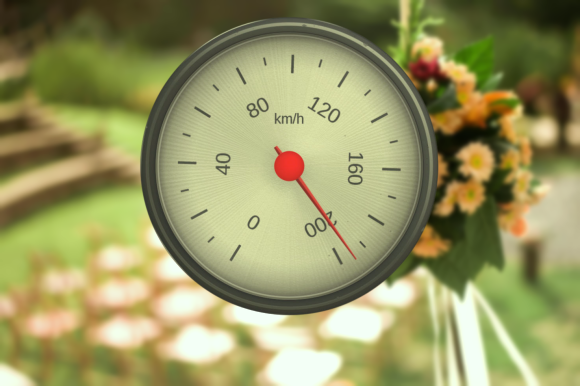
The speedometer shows 195km/h
